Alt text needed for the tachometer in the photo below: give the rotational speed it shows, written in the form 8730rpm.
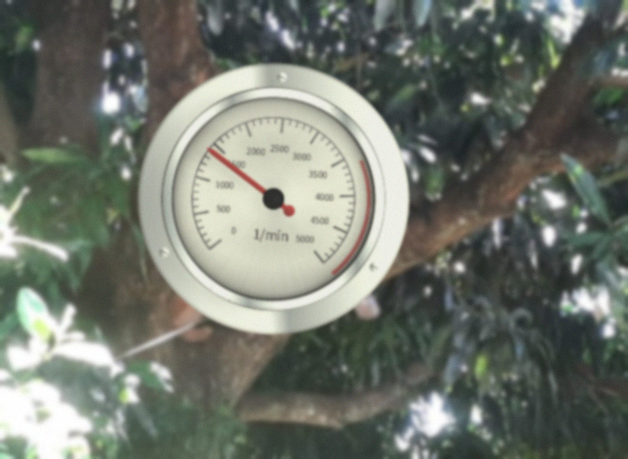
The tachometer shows 1400rpm
